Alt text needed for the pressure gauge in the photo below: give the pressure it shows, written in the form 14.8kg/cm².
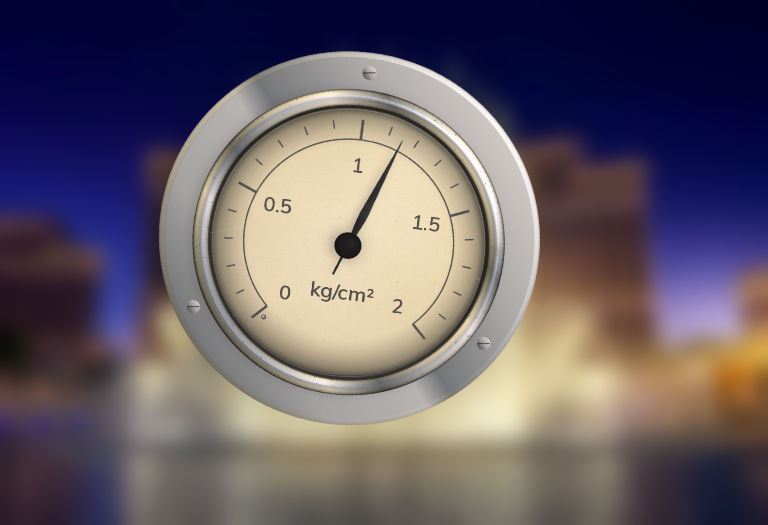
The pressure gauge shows 1.15kg/cm²
